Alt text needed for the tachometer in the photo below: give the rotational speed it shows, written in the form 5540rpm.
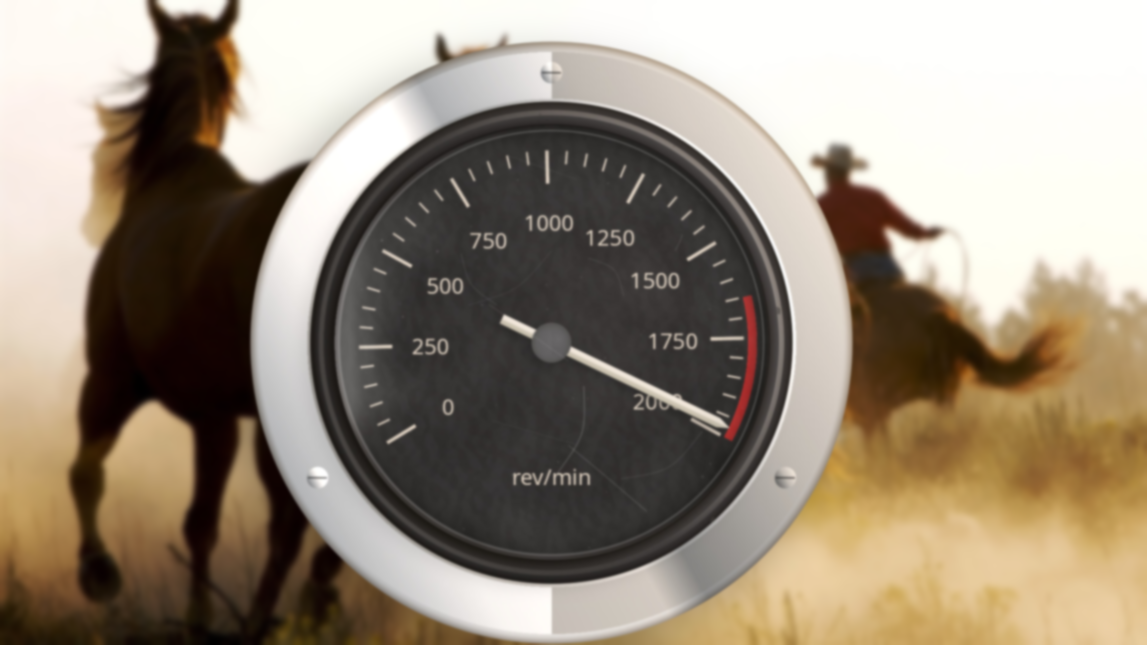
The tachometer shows 1975rpm
